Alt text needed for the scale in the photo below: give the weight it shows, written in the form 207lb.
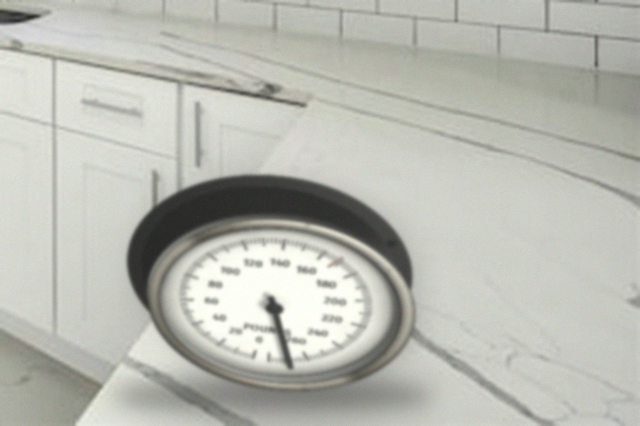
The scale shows 270lb
